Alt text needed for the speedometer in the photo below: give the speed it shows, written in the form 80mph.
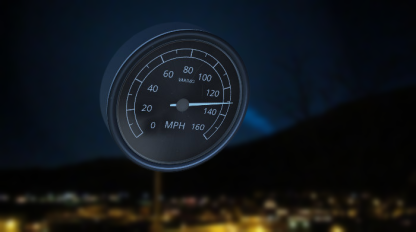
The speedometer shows 130mph
